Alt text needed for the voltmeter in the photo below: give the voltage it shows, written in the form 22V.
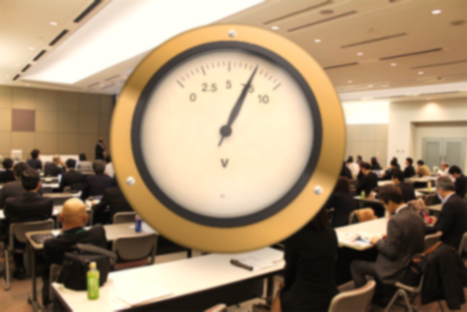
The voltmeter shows 7.5V
